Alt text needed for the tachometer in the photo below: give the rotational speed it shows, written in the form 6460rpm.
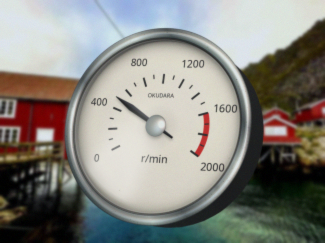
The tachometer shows 500rpm
